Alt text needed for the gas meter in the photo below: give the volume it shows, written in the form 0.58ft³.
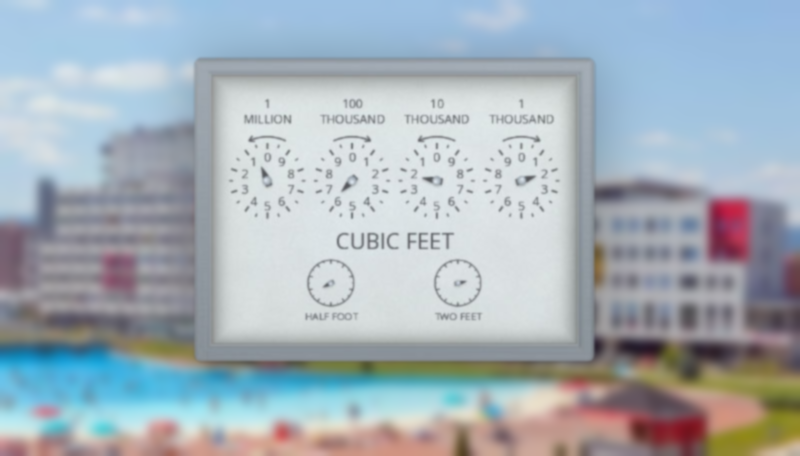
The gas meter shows 62200ft³
